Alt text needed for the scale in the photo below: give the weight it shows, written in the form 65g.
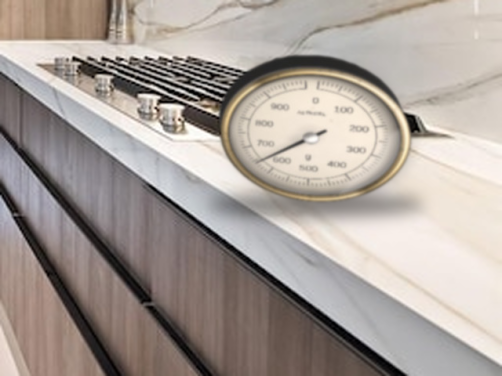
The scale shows 650g
